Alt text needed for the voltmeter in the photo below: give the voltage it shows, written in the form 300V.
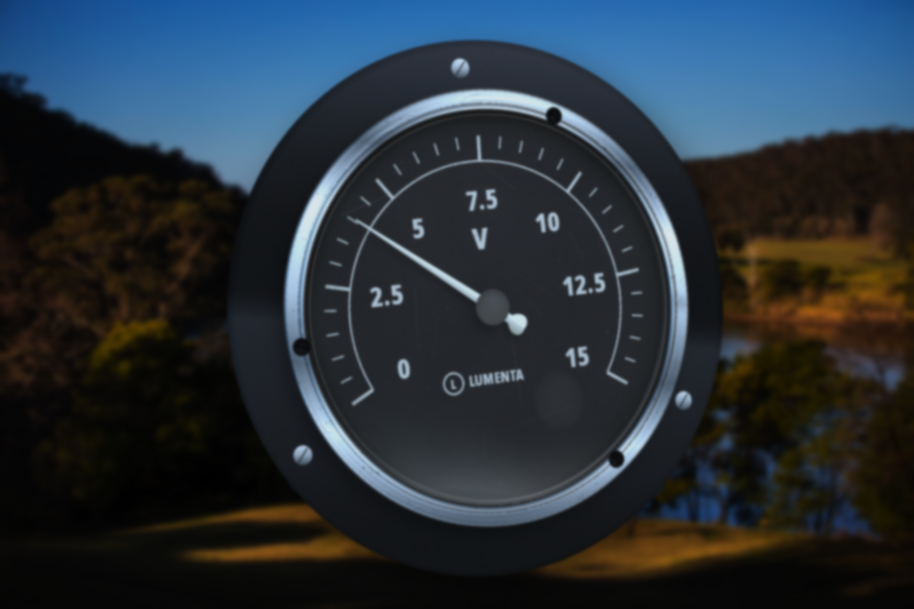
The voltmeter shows 4V
